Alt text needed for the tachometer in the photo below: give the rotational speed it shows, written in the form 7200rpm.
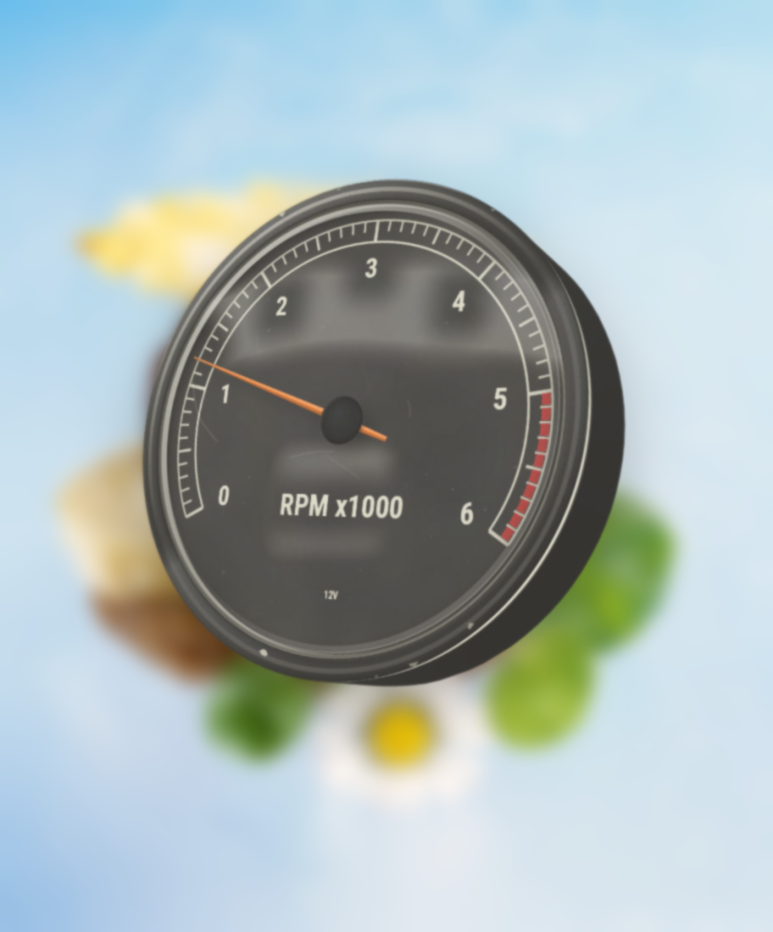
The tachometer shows 1200rpm
